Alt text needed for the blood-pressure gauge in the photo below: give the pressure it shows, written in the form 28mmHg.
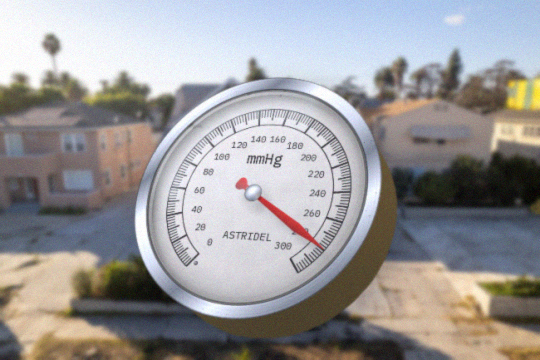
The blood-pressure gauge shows 280mmHg
